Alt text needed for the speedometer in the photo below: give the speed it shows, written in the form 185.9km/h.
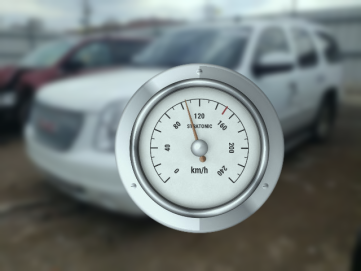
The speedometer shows 105km/h
